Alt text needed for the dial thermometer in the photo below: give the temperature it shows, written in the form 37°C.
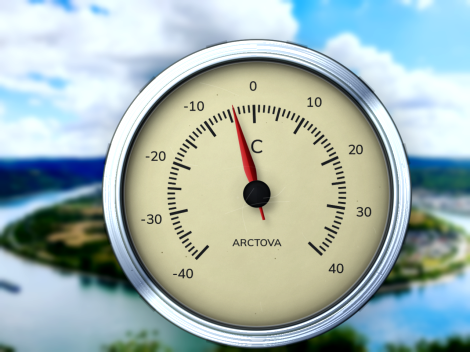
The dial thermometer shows -4°C
